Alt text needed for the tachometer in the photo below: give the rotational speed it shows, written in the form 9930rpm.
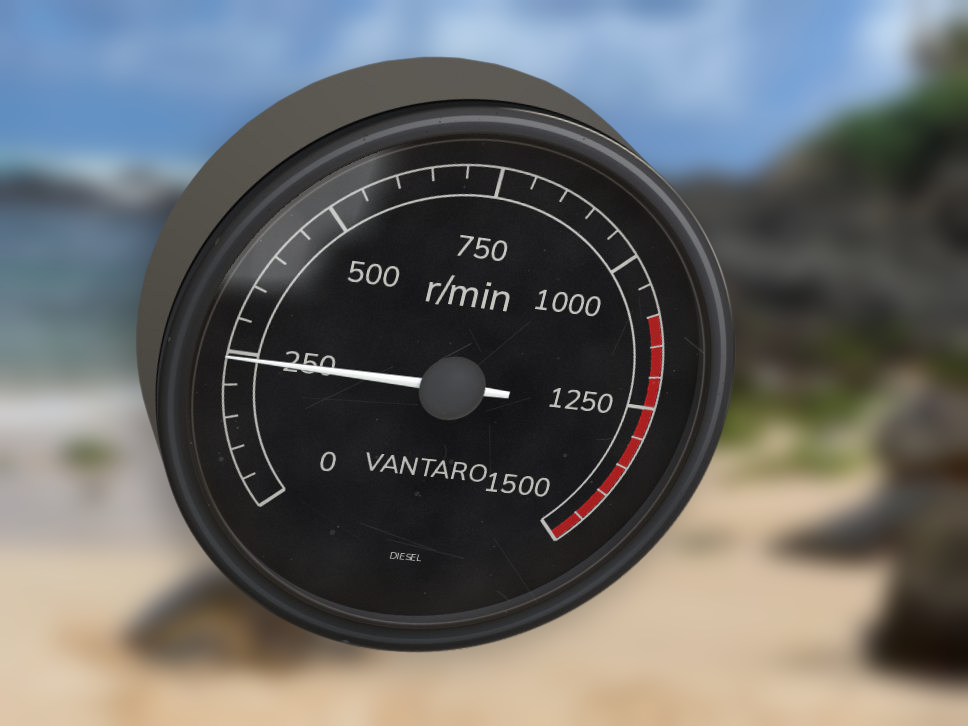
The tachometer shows 250rpm
